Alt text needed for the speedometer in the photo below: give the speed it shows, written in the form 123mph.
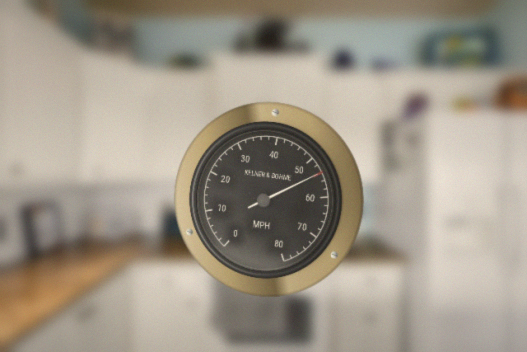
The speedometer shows 54mph
